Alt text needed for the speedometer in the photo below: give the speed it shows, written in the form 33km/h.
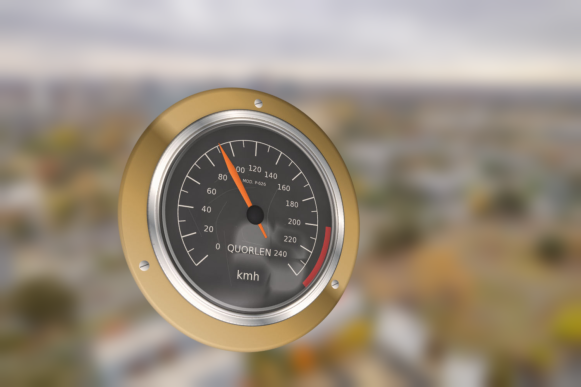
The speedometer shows 90km/h
